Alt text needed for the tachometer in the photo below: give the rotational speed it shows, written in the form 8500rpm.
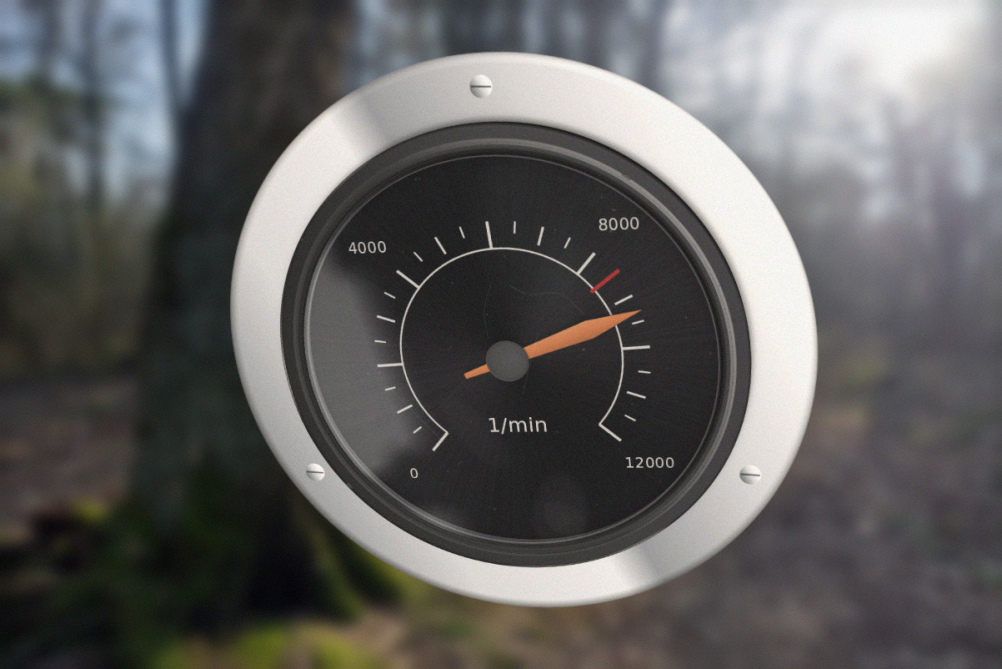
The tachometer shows 9250rpm
